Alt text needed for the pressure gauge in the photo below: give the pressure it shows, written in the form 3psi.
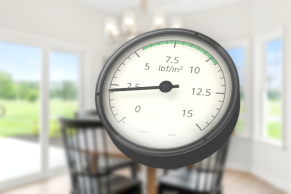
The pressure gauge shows 2psi
